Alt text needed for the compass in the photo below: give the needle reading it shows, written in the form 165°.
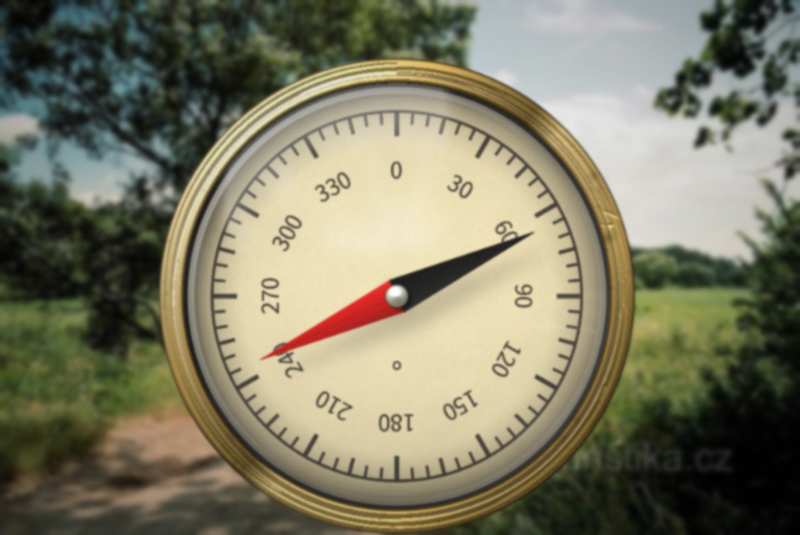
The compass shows 245°
